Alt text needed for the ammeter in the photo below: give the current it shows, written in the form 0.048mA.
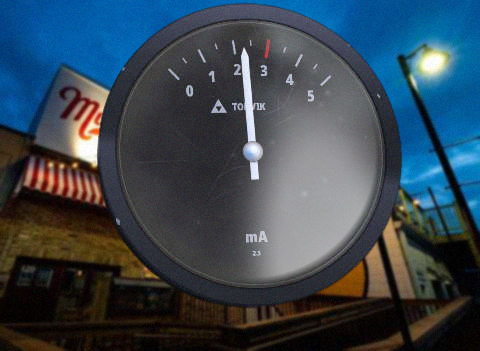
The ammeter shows 2.25mA
